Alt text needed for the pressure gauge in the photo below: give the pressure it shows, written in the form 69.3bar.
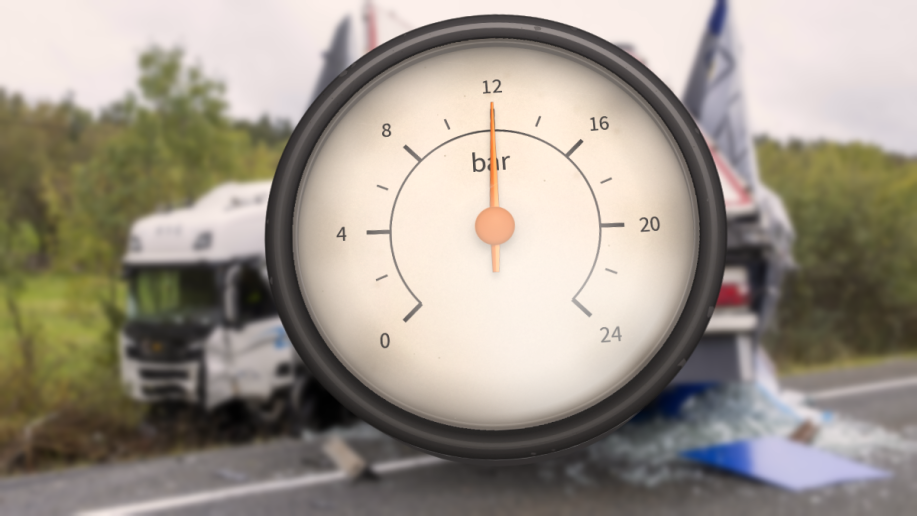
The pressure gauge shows 12bar
